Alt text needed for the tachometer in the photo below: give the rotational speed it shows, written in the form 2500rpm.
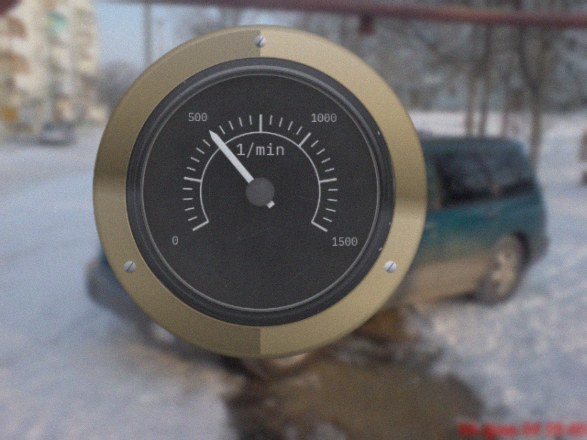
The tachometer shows 500rpm
